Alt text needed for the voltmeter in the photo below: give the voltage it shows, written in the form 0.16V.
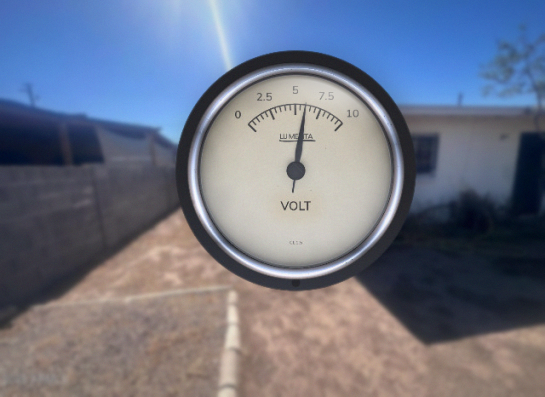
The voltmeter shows 6V
